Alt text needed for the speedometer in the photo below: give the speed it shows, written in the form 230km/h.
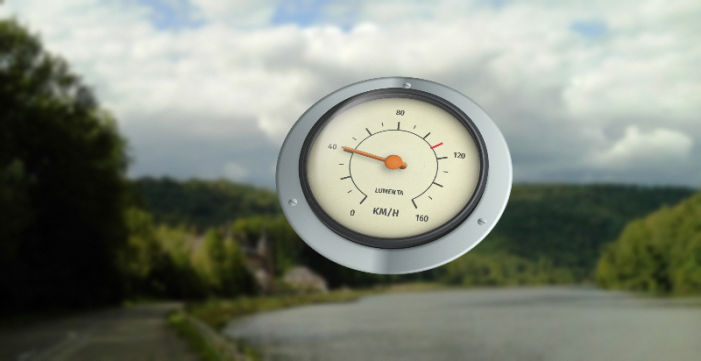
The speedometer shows 40km/h
